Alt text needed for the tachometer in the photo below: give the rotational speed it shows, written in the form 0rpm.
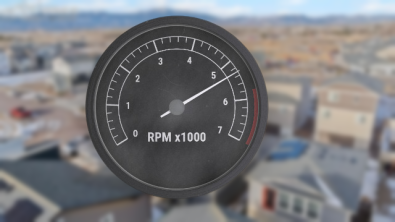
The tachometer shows 5300rpm
